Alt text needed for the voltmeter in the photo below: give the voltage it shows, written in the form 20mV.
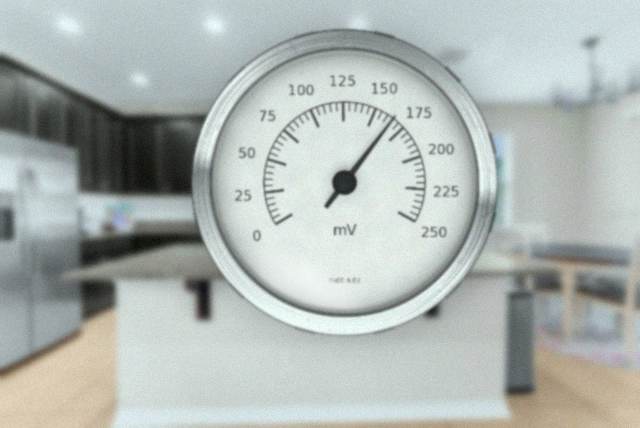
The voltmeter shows 165mV
